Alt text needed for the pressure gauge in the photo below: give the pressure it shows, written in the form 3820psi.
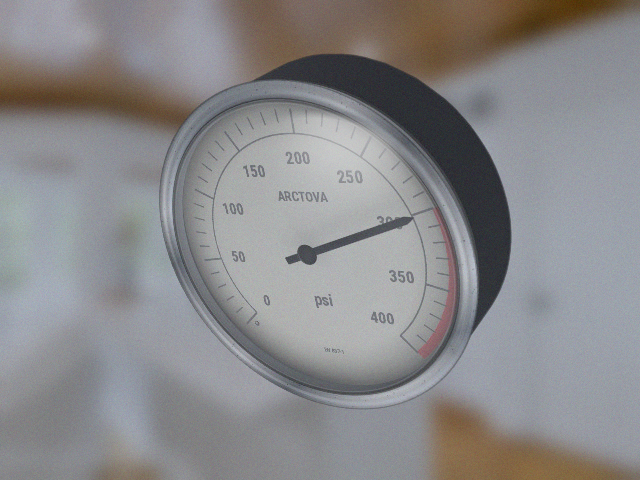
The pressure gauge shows 300psi
